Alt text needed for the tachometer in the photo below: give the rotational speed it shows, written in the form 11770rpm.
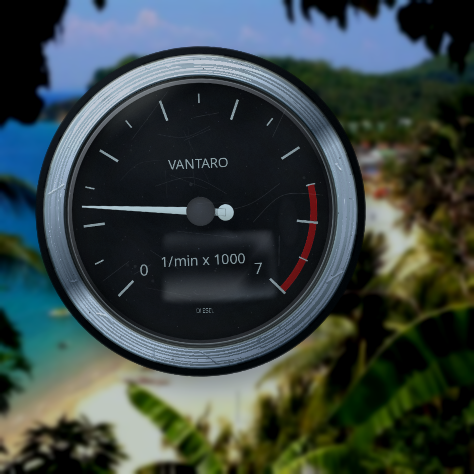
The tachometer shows 1250rpm
